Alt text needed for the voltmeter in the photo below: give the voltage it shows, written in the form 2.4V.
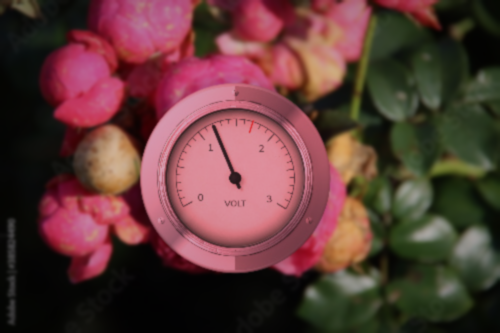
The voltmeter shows 1.2V
